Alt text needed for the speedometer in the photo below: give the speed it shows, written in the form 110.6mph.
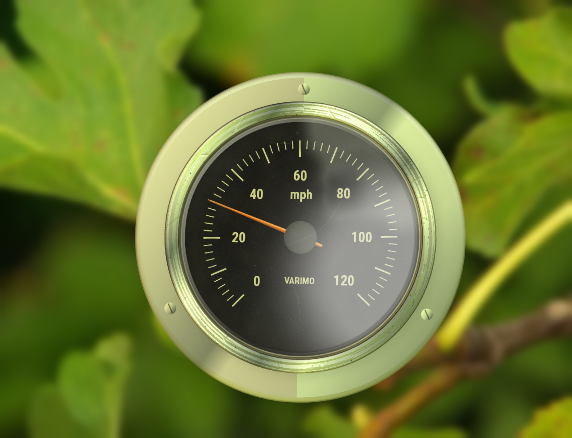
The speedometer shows 30mph
